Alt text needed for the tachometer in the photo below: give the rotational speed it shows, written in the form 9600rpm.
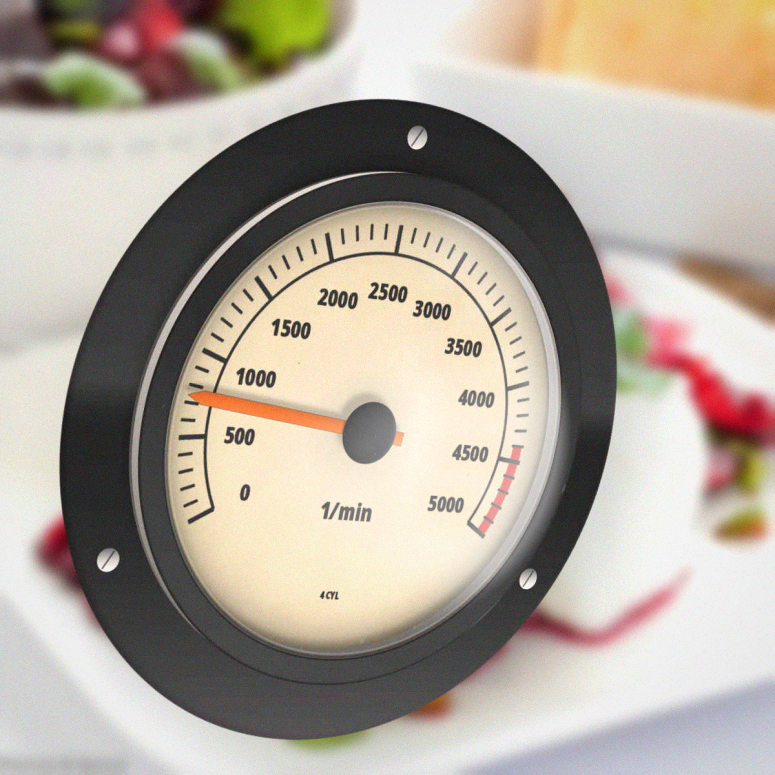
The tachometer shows 750rpm
